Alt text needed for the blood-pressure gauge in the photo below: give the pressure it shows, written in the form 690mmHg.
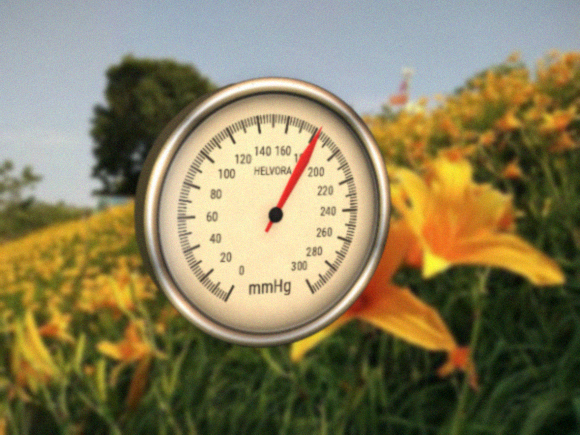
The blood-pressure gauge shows 180mmHg
